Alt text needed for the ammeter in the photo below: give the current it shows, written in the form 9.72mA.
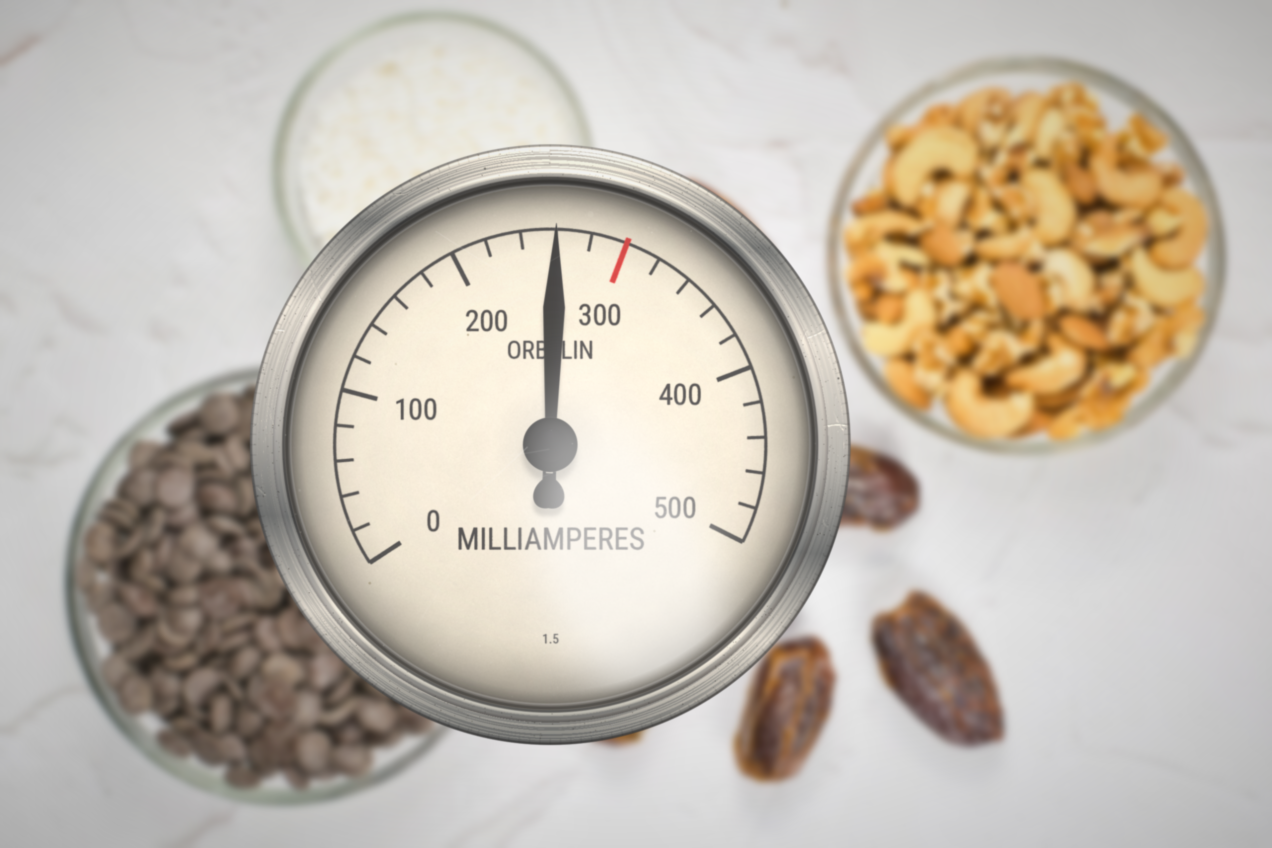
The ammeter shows 260mA
